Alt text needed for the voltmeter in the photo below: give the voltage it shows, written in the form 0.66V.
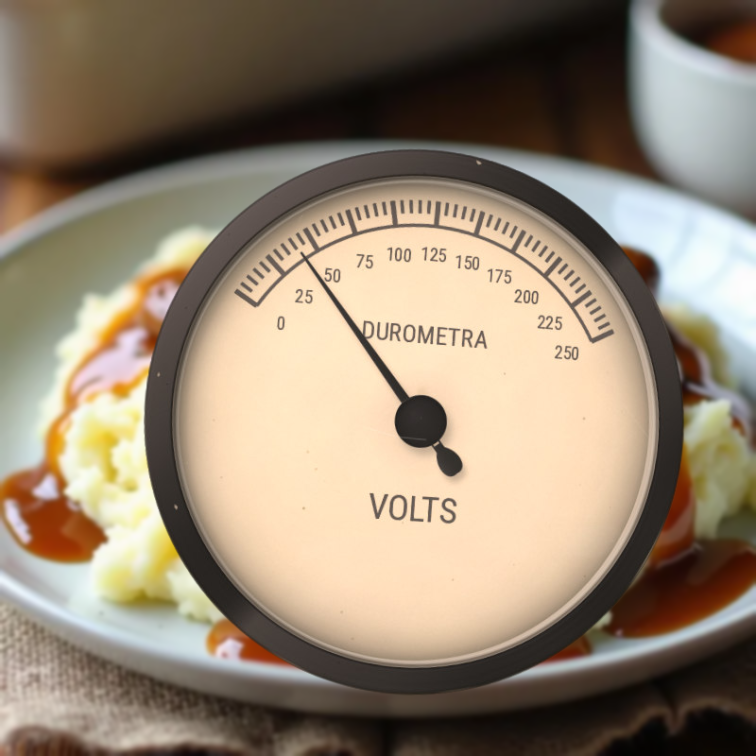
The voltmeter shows 40V
